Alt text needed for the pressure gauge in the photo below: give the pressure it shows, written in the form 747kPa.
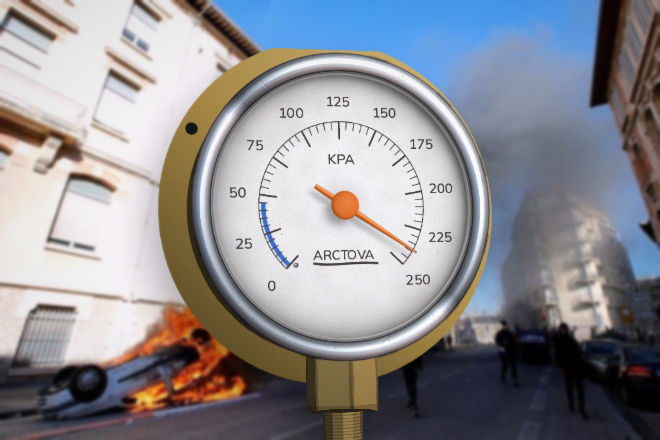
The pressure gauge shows 240kPa
